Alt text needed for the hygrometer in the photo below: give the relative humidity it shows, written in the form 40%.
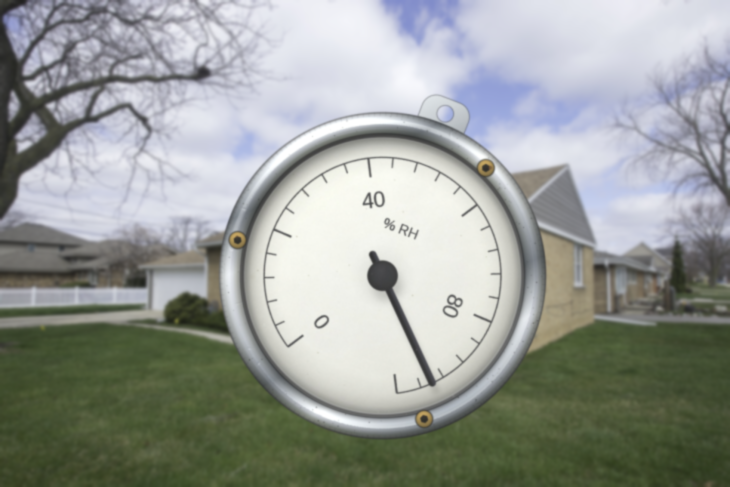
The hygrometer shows 94%
